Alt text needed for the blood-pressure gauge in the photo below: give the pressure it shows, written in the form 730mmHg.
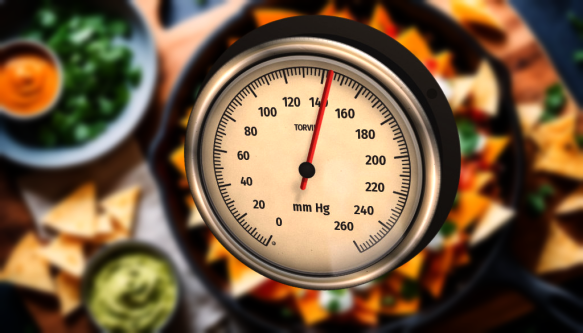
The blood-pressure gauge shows 144mmHg
